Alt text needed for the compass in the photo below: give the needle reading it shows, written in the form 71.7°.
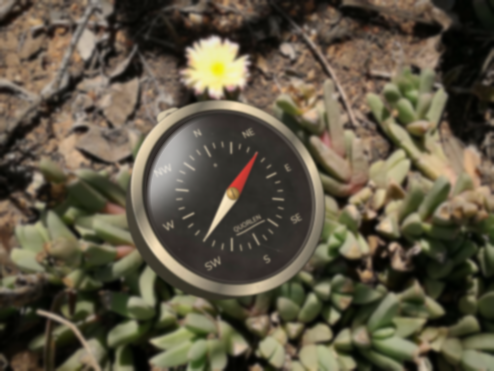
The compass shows 60°
